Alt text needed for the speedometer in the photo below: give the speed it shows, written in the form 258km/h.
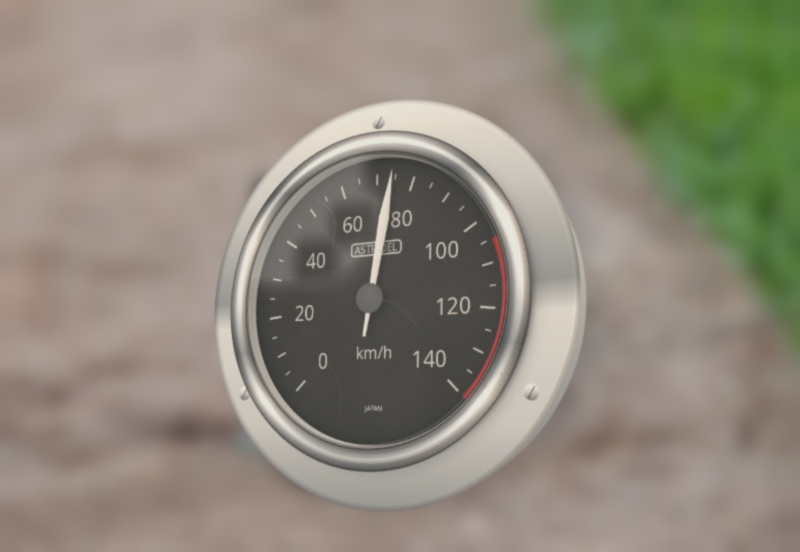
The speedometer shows 75km/h
